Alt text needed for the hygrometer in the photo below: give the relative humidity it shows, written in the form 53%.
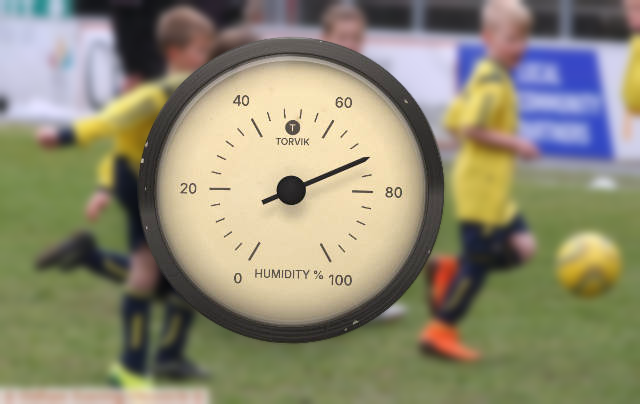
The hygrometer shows 72%
